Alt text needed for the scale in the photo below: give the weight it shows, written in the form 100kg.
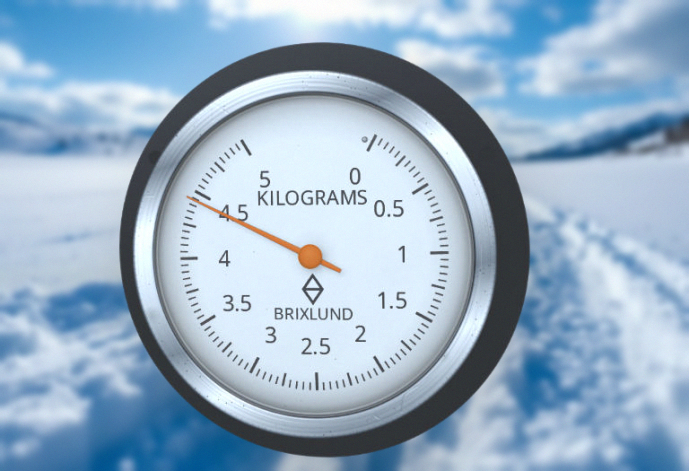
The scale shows 4.45kg
